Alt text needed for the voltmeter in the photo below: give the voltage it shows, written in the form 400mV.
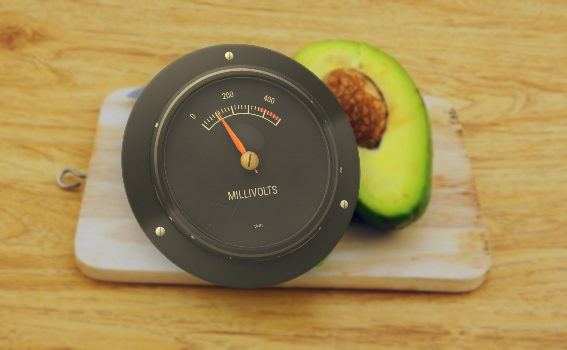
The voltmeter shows 100mV
